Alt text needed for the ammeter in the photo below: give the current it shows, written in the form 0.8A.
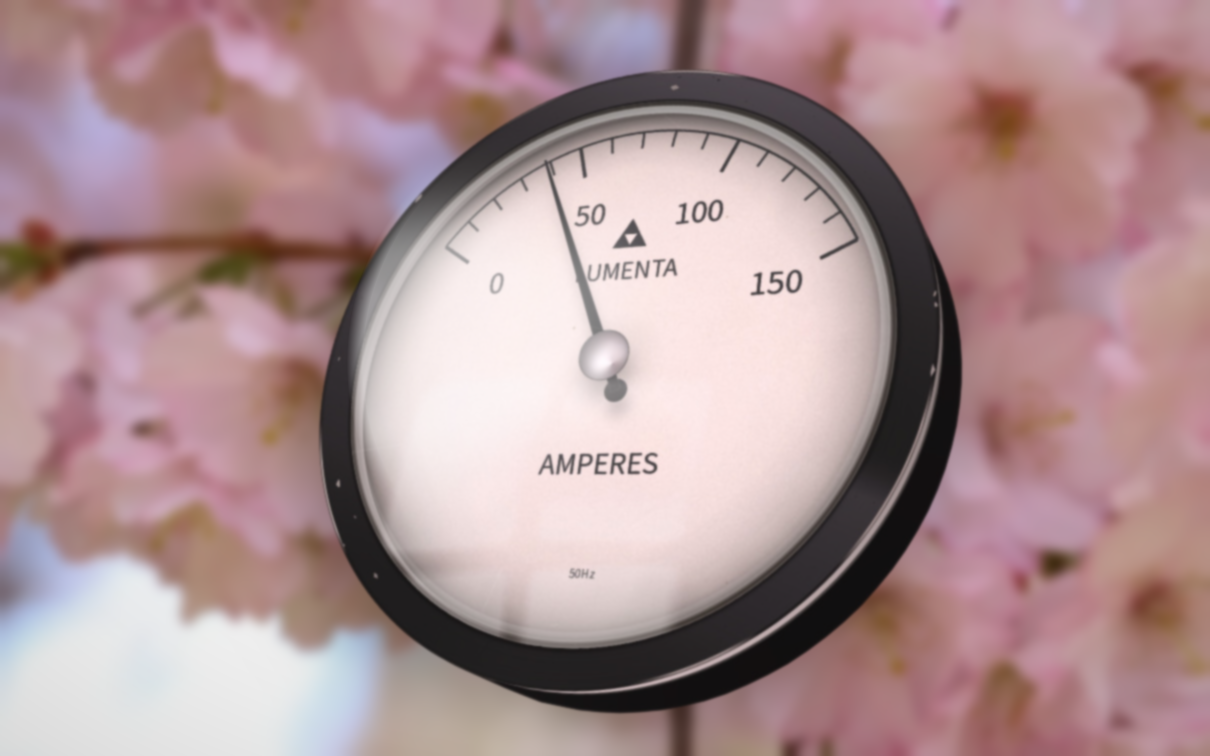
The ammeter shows 40A
